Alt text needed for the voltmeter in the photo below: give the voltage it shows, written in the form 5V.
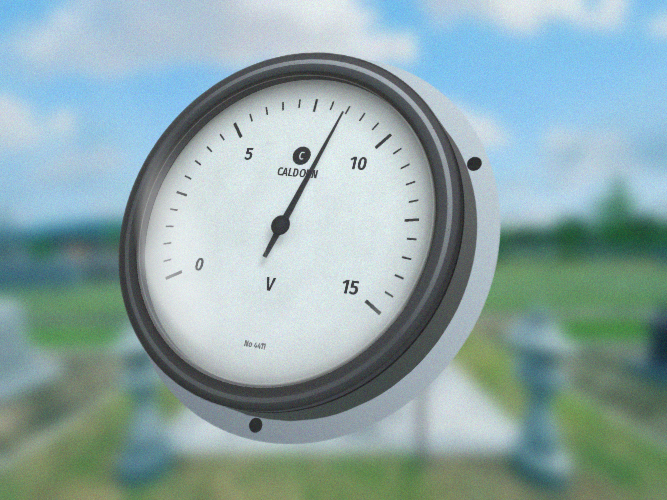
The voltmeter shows 8.5V
